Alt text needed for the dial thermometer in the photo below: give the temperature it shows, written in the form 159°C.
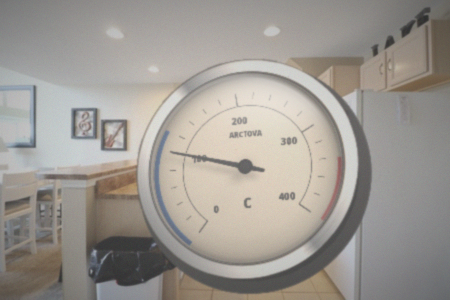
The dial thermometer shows 100°C
